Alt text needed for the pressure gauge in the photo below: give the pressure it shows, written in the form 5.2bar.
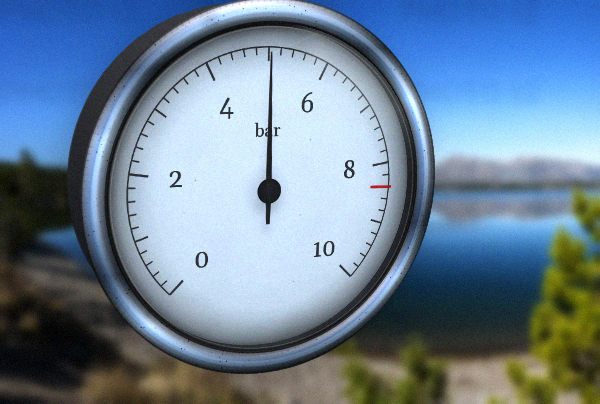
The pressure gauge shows 5bar
